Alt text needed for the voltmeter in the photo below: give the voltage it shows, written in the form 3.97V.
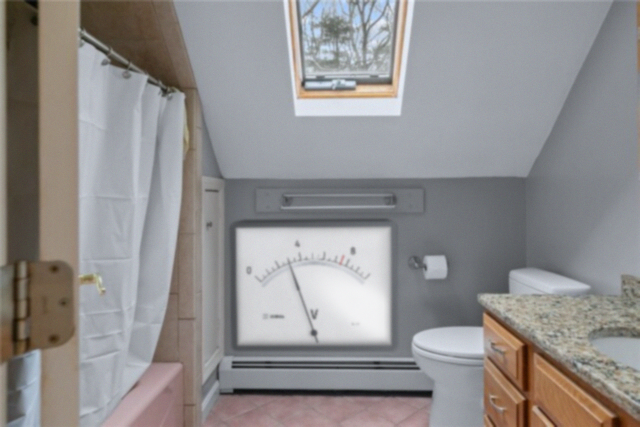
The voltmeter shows 3V
